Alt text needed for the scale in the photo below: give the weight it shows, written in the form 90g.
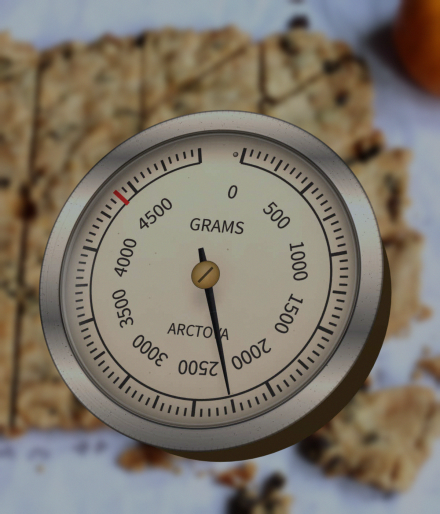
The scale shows 2250g
